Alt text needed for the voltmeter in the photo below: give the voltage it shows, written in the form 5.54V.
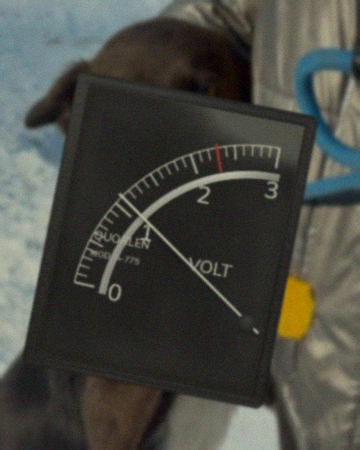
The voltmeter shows 1.1V
